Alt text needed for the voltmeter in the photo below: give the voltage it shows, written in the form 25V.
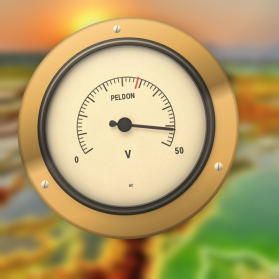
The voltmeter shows 46V
